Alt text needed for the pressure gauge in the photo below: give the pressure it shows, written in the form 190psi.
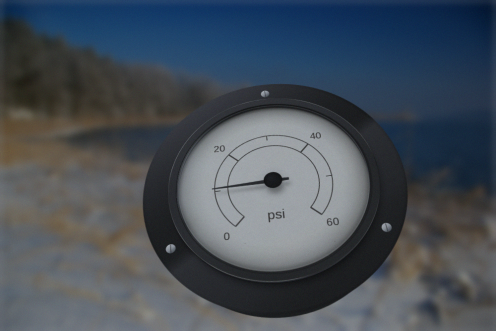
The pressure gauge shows 10psi
